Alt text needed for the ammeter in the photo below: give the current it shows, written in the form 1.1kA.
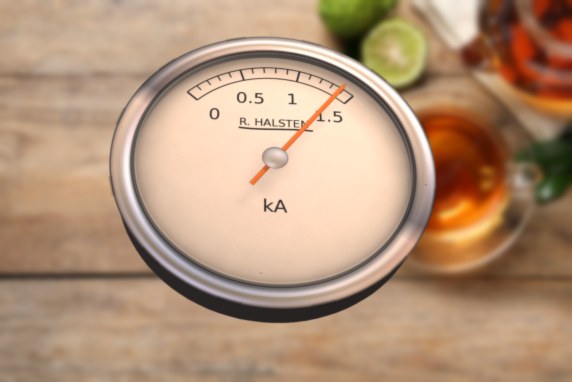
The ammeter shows 1.4kA
